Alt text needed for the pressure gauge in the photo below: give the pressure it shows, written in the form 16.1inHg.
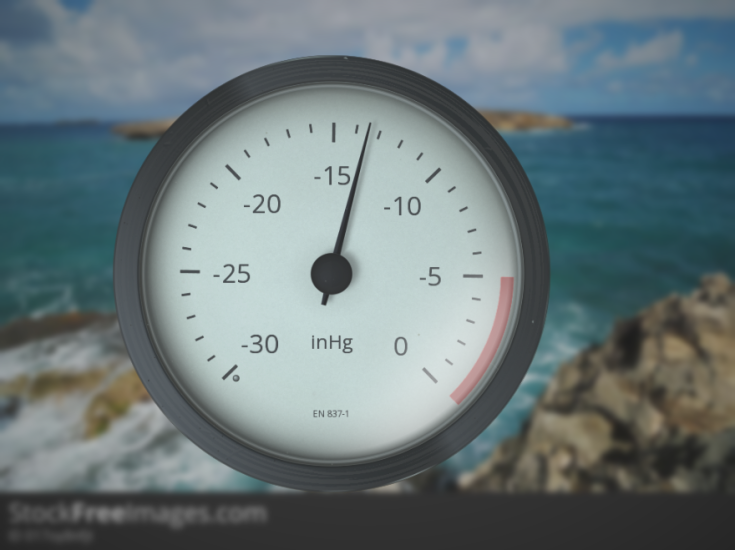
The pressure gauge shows -13.5inHg
